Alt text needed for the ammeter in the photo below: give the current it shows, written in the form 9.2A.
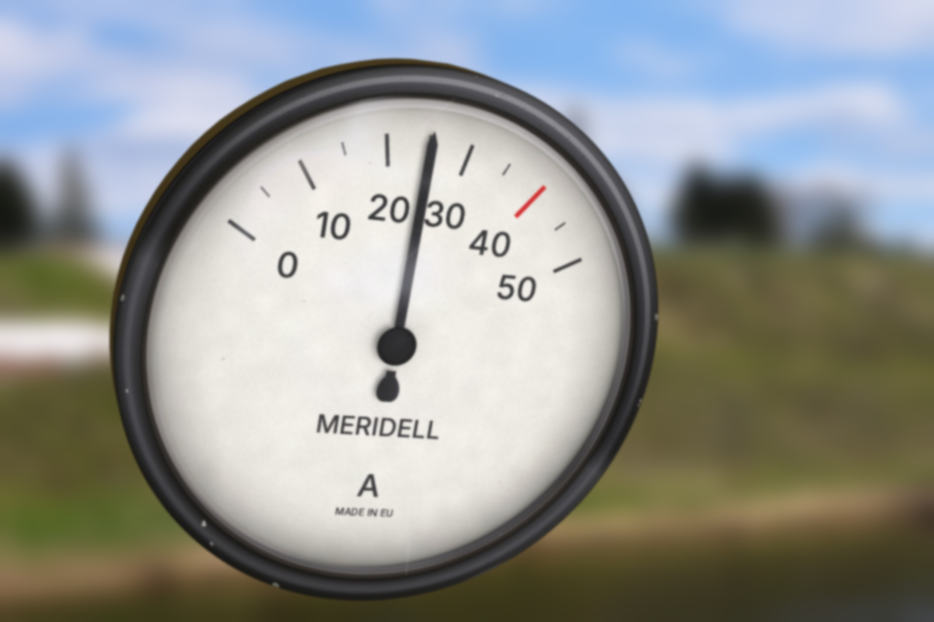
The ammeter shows 25A
